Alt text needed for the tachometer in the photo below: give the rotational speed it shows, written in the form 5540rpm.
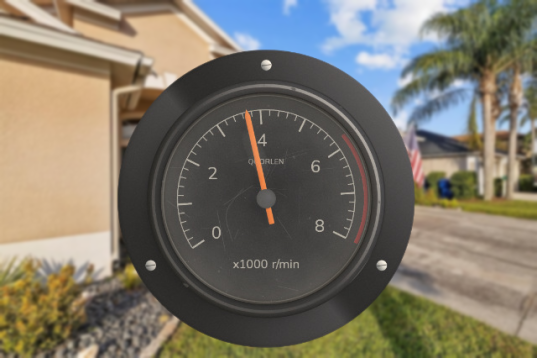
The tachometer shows 3700rpm
